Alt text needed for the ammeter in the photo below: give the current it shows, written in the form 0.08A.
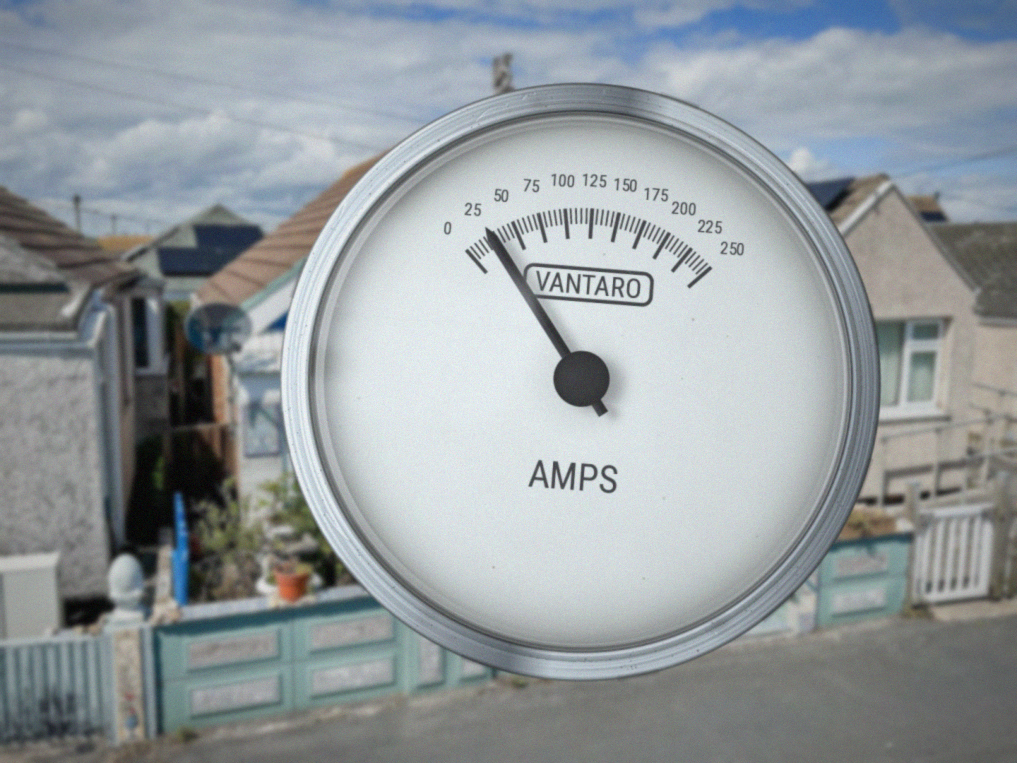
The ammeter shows 25A
